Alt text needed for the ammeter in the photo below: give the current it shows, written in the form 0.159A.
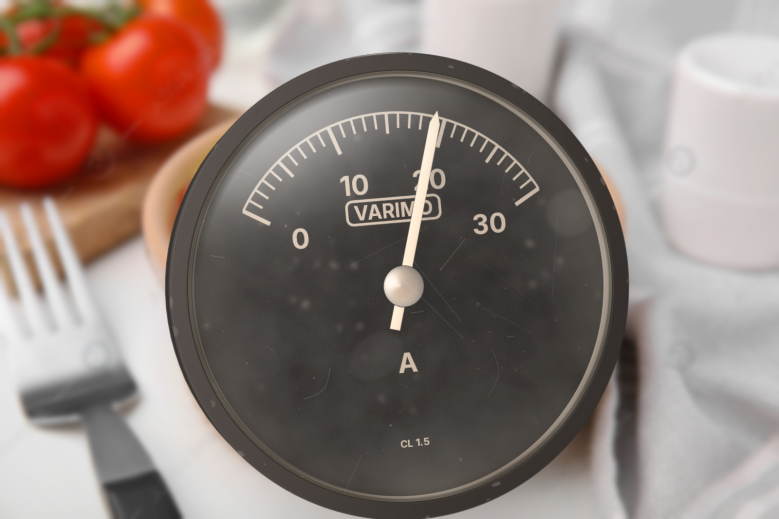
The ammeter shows 19A
